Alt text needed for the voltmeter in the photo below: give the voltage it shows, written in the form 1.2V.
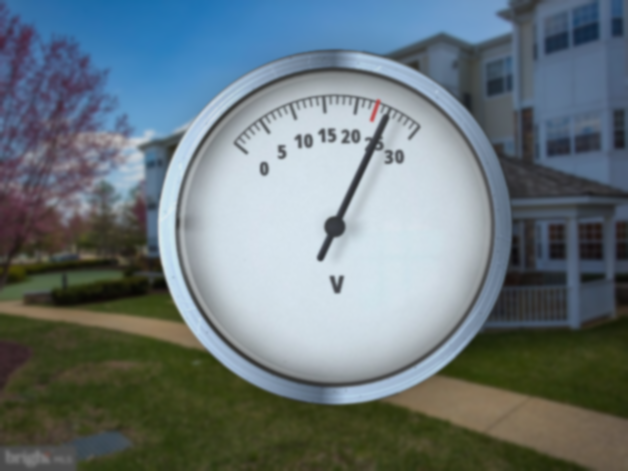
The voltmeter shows 25V
